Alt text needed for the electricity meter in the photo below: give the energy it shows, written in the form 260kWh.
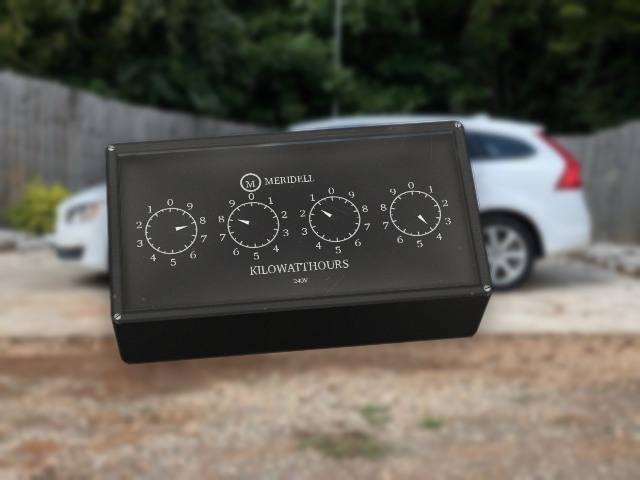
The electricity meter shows 7814kWh
